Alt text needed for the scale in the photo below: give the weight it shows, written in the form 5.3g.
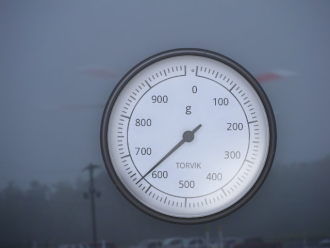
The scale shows 630g
